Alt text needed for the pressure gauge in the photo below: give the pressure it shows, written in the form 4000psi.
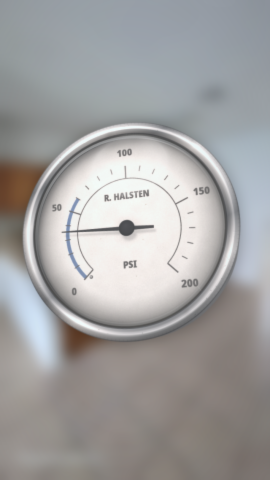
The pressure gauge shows 35psi
